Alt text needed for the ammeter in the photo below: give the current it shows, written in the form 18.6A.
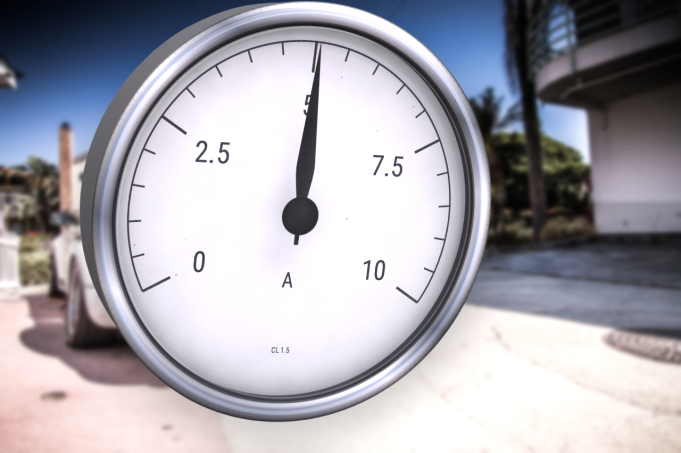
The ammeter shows 5A
